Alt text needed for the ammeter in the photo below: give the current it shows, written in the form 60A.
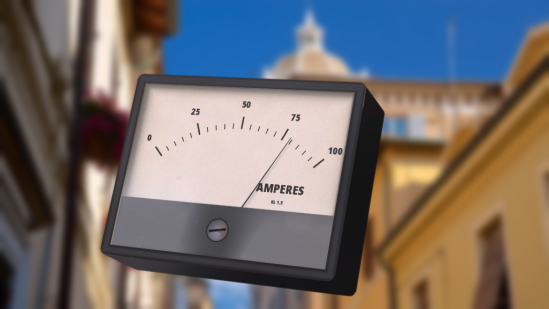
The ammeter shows 80A
